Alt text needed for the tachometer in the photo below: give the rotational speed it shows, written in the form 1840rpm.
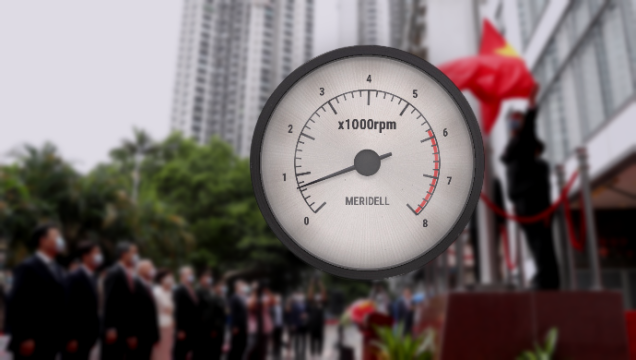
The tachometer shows 700rpm
